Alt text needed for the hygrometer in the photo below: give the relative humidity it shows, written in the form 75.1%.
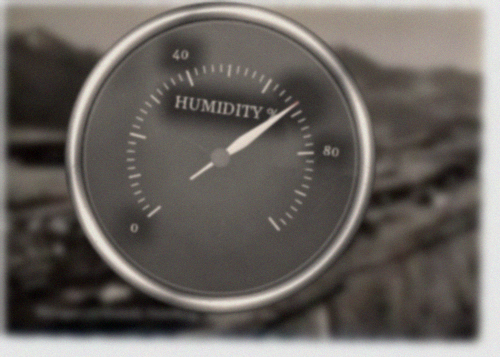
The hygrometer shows 68%
